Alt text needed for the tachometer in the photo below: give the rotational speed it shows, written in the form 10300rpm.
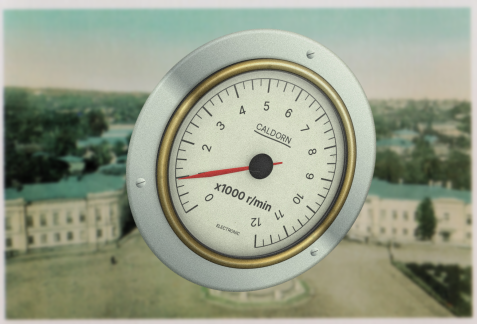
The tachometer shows 1000rpm
